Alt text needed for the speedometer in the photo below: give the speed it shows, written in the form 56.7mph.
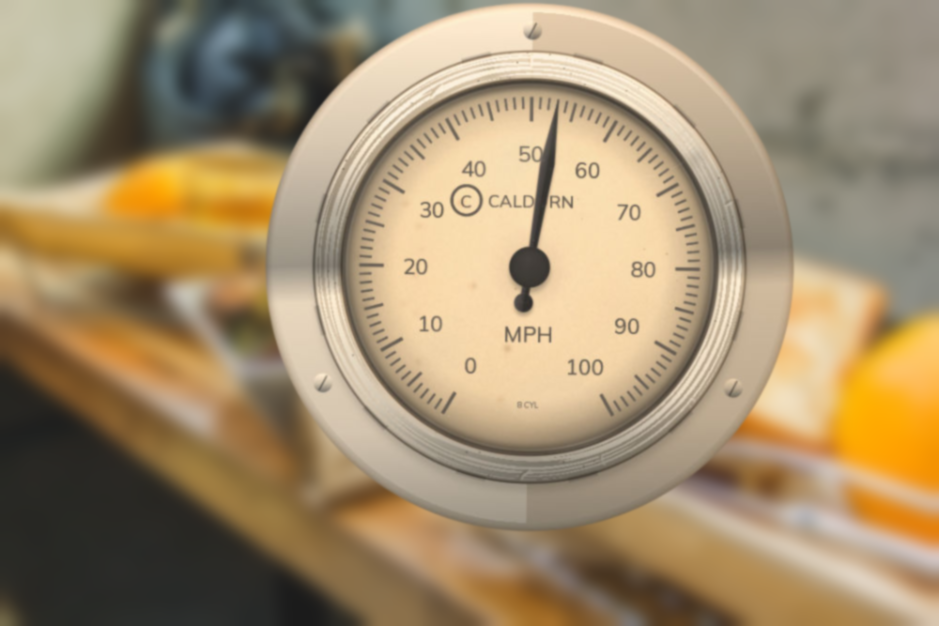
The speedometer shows 53mph
